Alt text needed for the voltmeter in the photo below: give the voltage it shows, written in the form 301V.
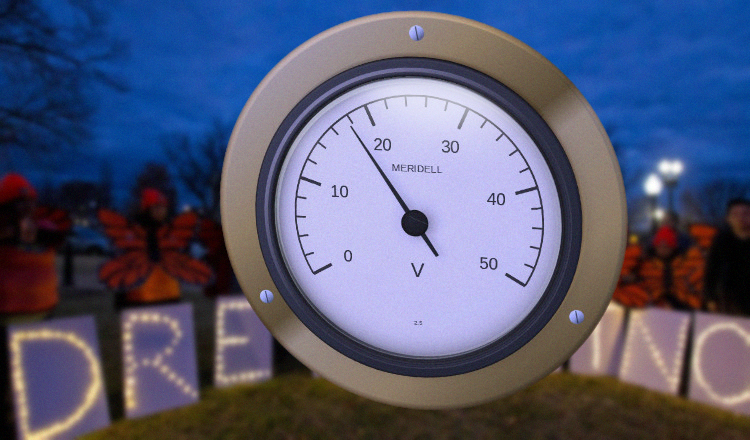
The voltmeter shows 18V
